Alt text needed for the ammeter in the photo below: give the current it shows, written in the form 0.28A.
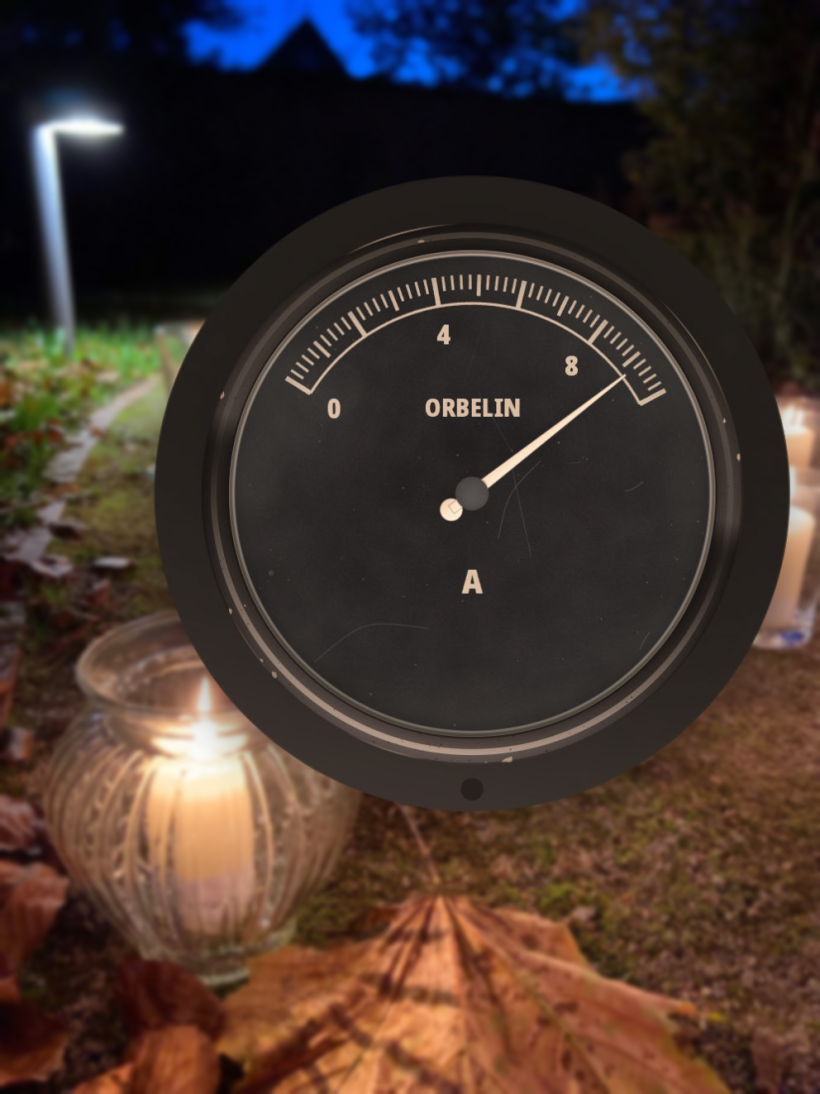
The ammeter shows 9.2A
